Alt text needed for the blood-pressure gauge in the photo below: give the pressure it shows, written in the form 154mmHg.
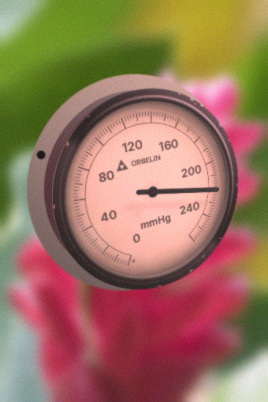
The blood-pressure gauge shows 220mmHg
